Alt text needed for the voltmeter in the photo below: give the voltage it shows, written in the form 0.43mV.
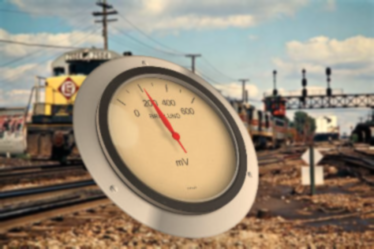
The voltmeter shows 200mV
